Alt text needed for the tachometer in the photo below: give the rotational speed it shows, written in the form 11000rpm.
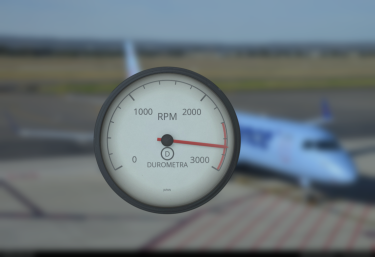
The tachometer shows 2700rpm
